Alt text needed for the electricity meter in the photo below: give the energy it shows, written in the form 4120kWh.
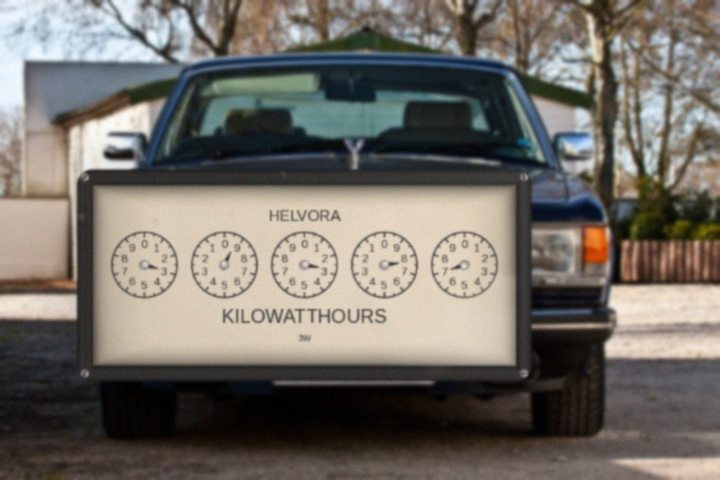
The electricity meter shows 29277kWh
